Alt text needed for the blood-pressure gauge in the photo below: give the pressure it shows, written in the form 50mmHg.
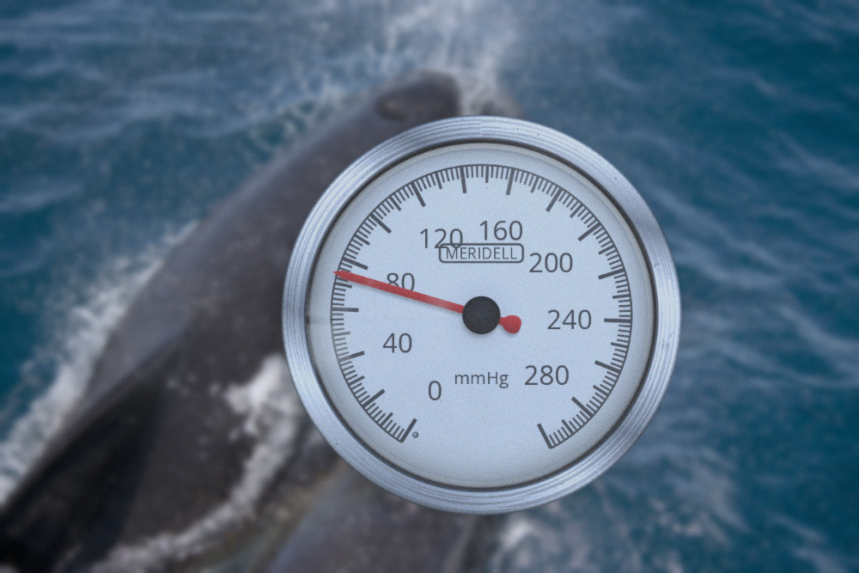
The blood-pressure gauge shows 74mmHg
